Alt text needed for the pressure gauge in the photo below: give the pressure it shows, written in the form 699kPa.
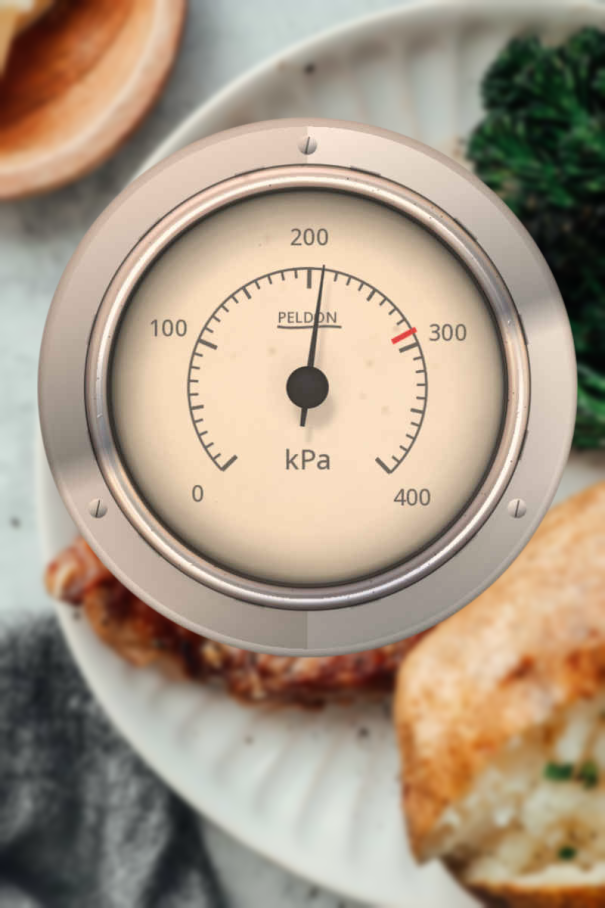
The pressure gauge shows 210kPa
